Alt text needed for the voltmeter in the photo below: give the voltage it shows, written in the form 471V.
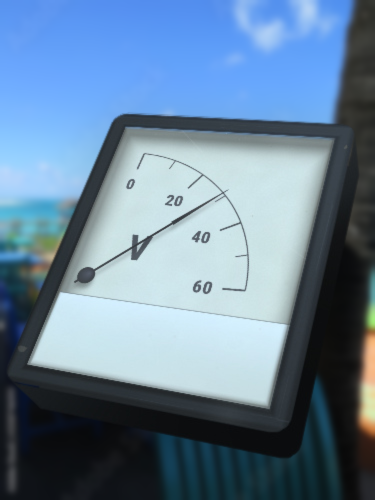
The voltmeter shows 30V
